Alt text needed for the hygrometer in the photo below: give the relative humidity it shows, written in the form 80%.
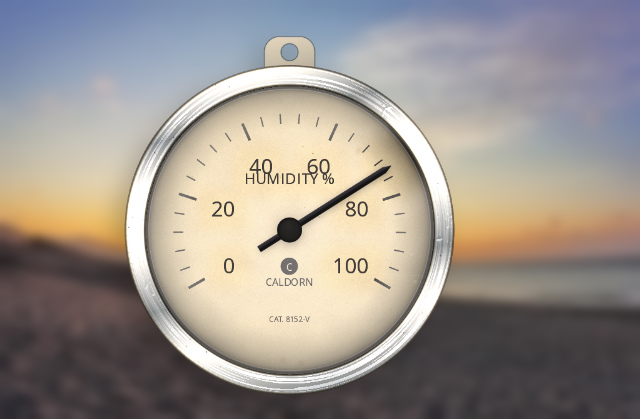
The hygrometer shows 74%
